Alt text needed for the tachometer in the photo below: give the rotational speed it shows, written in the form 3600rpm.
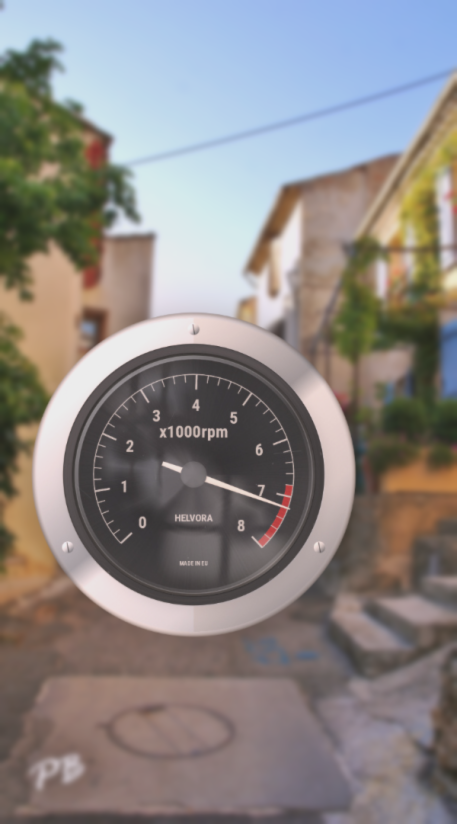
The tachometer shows 7200rpm
